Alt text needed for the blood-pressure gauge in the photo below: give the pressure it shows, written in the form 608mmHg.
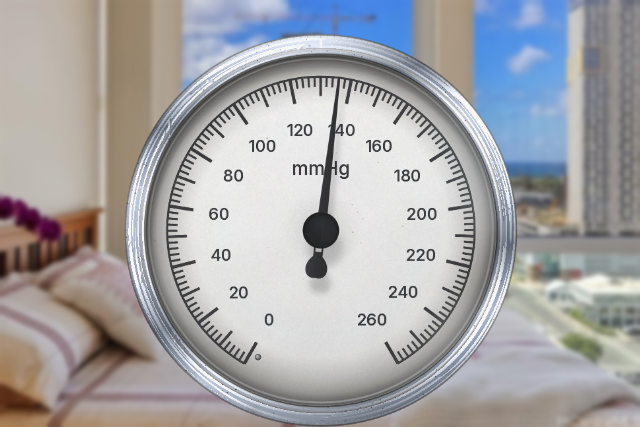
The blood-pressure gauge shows 136mmHg
